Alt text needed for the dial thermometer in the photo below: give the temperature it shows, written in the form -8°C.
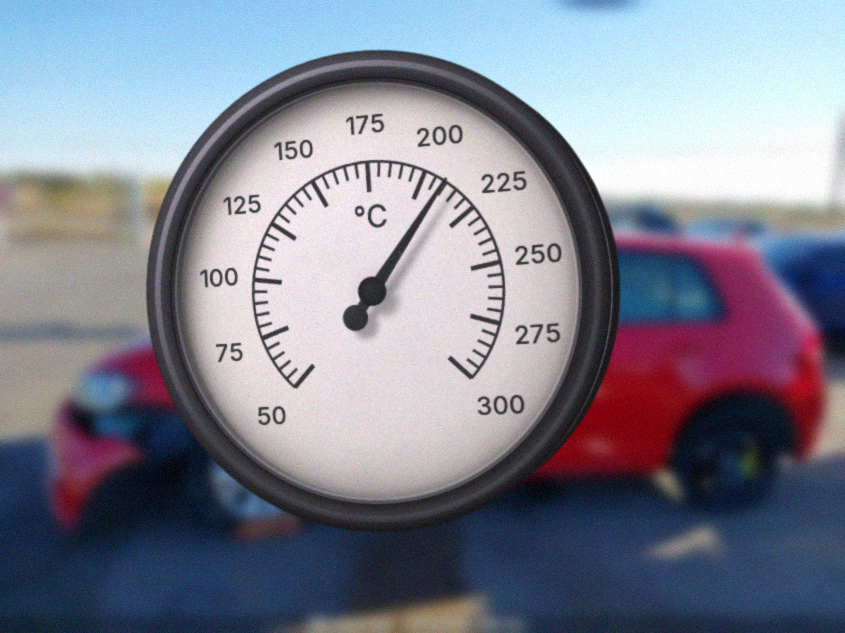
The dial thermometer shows 210°C
